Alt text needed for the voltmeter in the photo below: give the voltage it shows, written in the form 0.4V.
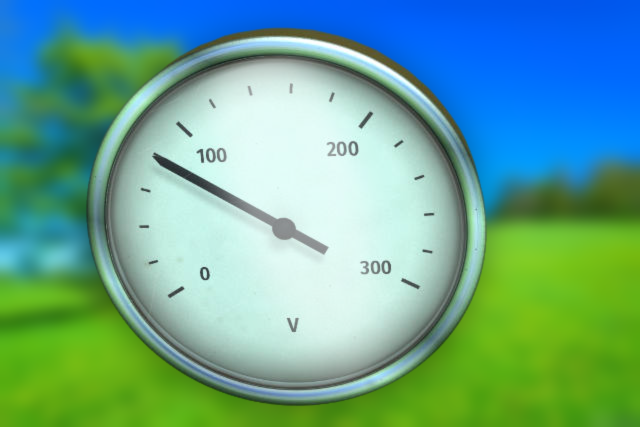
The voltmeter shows 80V
